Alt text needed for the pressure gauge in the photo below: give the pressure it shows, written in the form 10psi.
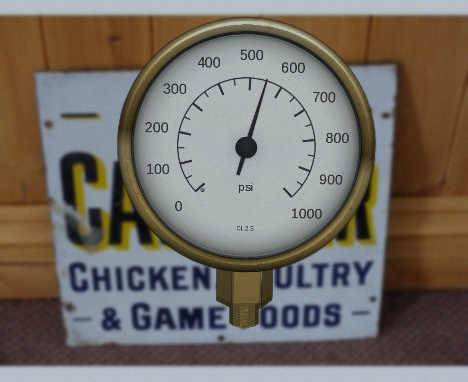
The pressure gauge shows 550psi
